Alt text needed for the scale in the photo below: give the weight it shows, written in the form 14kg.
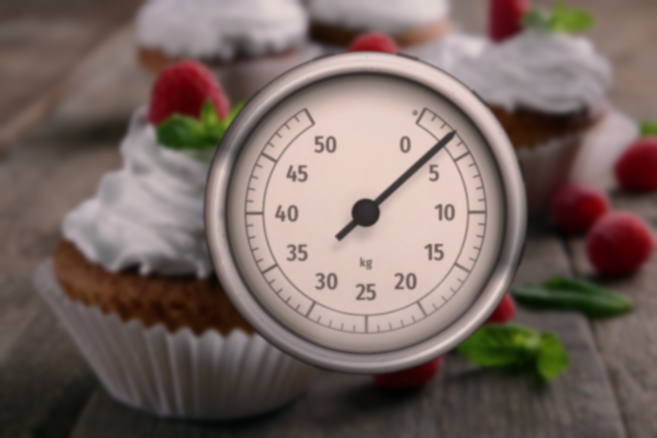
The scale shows 3kg
